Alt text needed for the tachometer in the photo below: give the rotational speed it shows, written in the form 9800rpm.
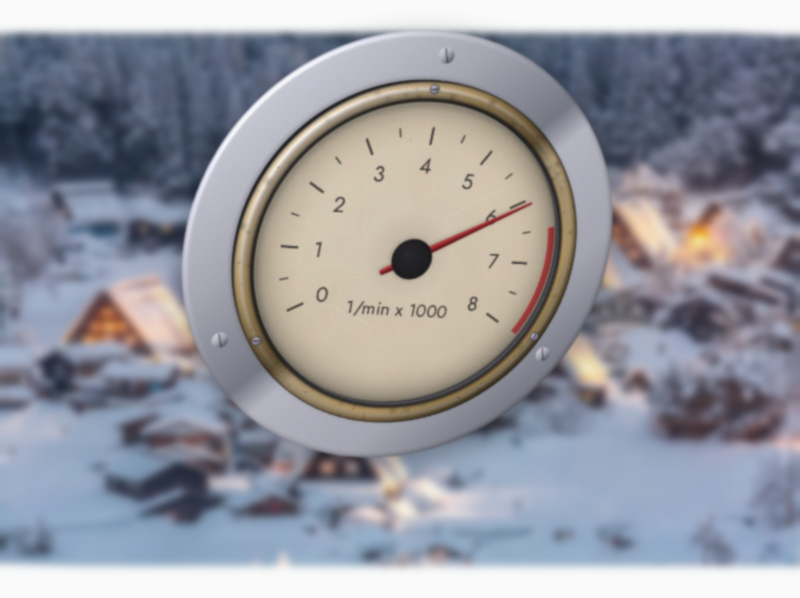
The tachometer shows 6000rpm
